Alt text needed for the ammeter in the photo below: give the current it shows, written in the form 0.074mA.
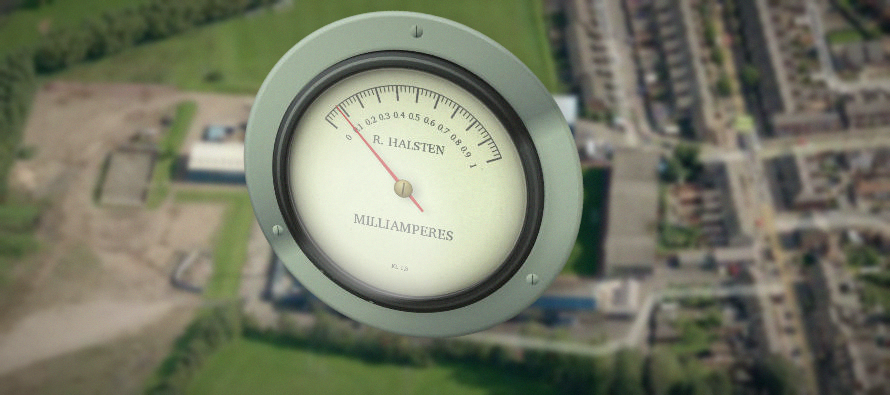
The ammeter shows 0.1mA
